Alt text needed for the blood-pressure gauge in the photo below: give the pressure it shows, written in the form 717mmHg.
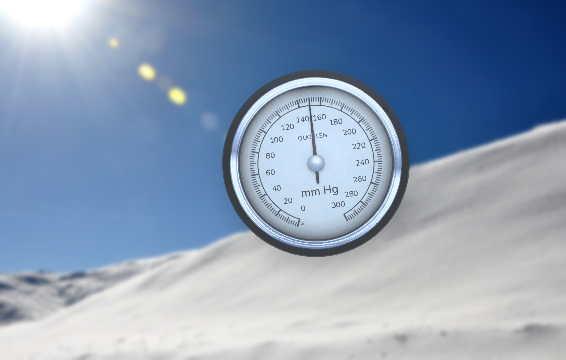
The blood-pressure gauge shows 150mmHg
